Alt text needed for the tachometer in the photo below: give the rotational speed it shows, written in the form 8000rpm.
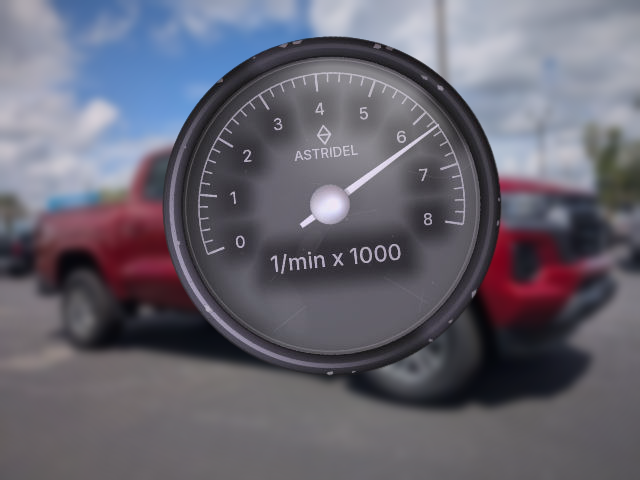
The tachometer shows 6300rpm
